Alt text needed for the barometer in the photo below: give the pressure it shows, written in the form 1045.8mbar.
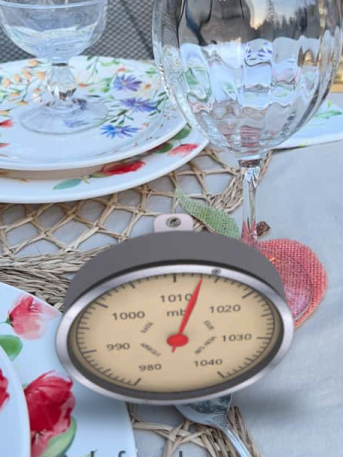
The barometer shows 1013mbar
